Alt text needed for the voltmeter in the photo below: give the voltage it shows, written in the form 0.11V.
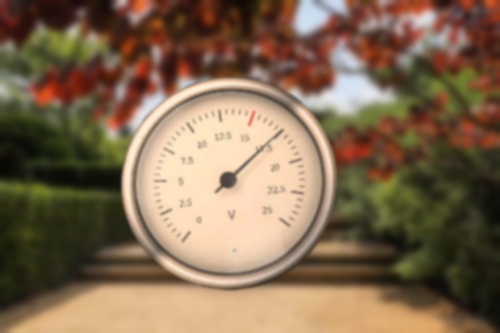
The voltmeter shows 17.5V
